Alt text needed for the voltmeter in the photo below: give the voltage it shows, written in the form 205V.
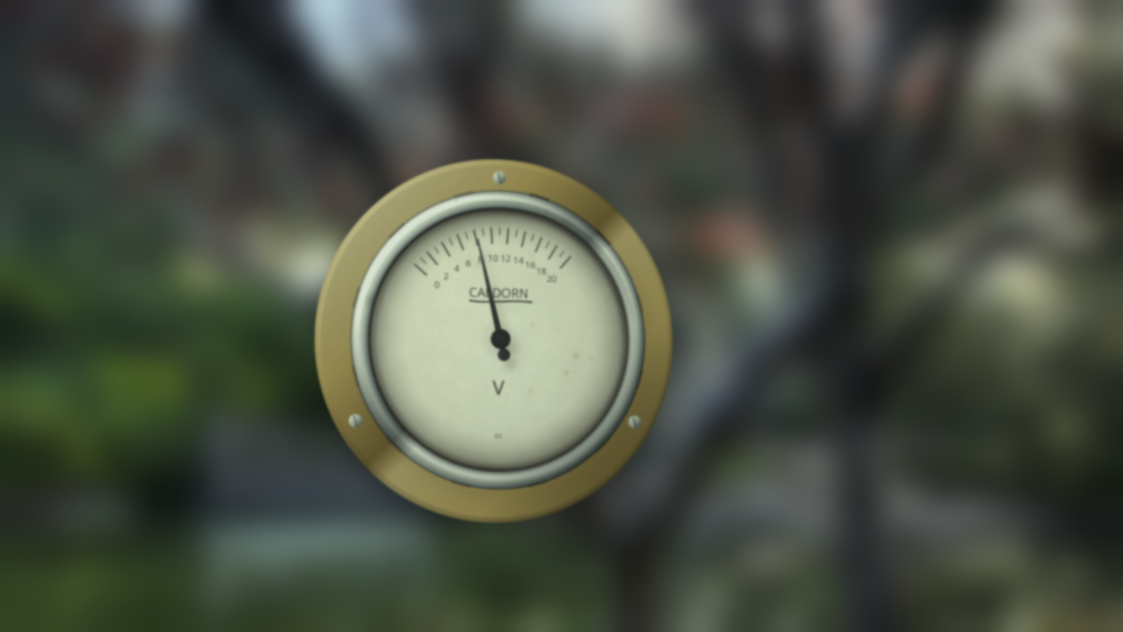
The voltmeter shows 8V
